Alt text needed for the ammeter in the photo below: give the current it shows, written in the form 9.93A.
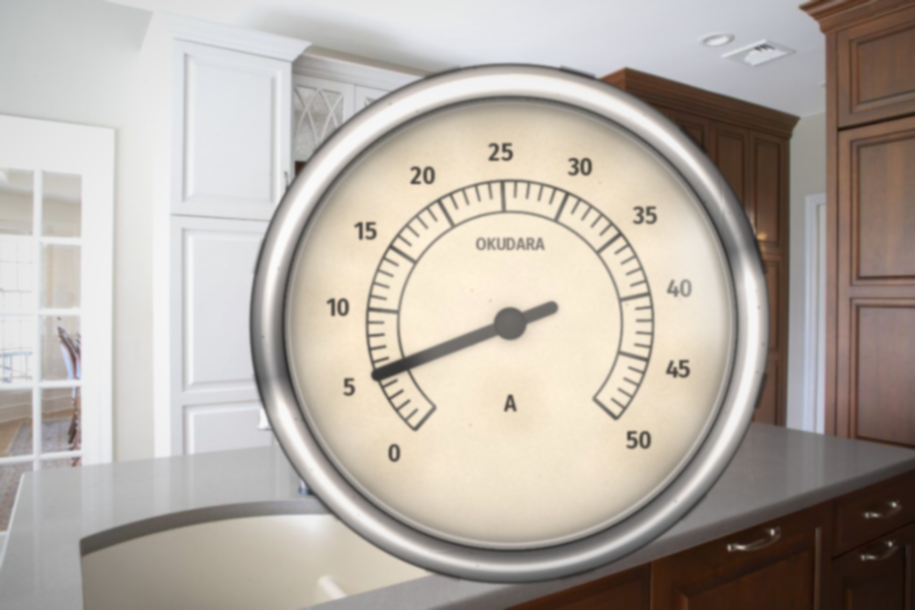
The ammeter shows 5A
